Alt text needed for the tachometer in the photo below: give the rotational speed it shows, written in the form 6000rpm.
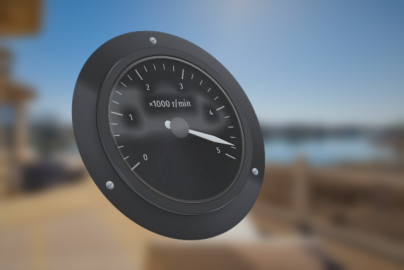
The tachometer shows 4800rpm
